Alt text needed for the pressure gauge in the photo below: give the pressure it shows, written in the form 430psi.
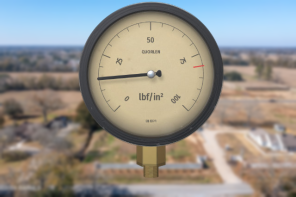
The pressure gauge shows 15psi
